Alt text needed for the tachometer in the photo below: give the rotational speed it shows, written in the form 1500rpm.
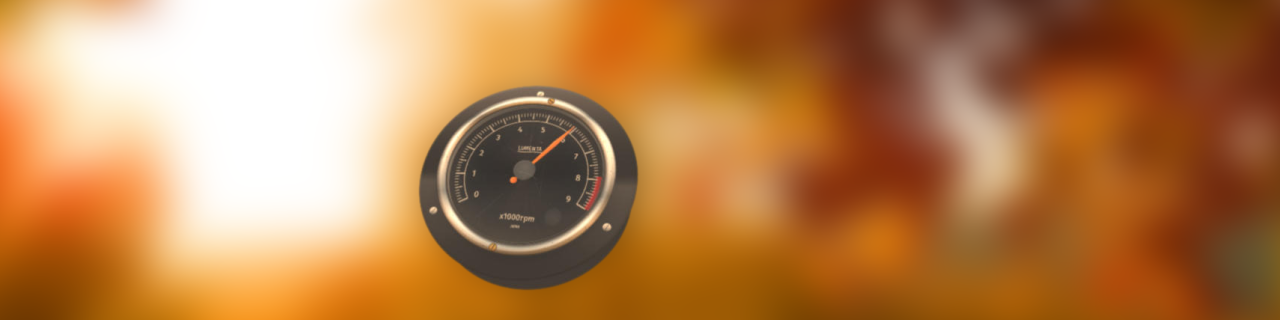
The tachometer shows 6000rpm
